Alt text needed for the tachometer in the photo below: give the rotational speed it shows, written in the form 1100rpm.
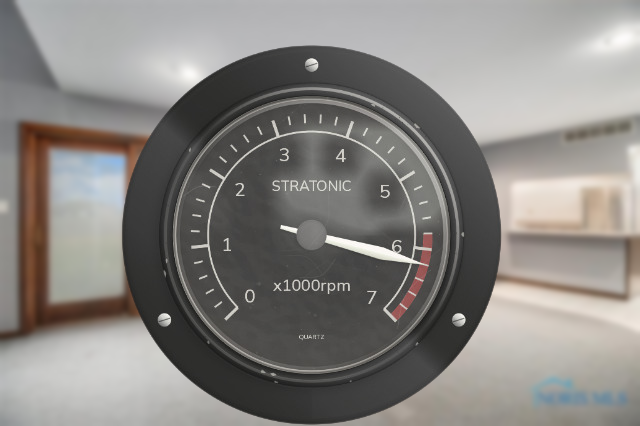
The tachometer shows 6200rpm
